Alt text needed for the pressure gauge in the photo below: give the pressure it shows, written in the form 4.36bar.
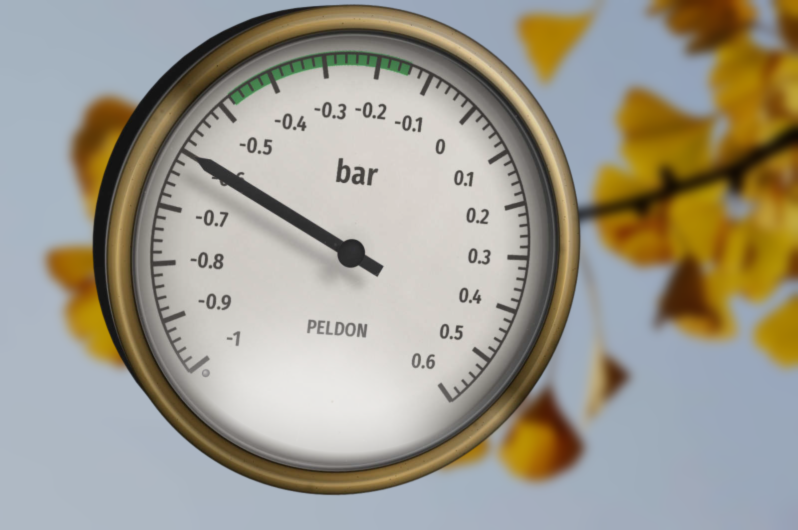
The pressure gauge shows -0.6bar
